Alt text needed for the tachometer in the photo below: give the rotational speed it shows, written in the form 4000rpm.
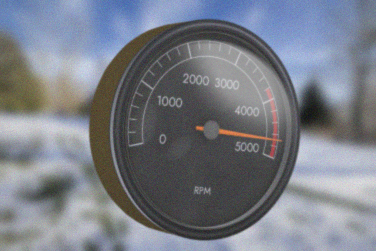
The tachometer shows 4700rpm
